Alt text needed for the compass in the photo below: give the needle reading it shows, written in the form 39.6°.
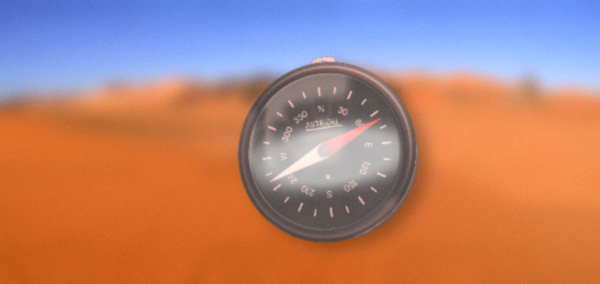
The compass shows 67.5°
